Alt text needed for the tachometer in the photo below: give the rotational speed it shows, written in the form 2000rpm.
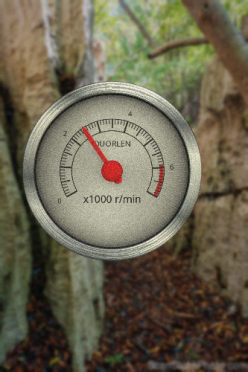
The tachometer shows 2500rpm
